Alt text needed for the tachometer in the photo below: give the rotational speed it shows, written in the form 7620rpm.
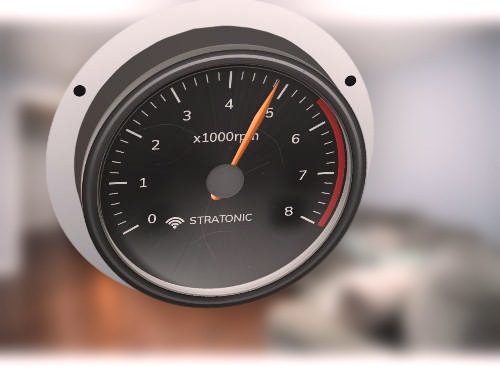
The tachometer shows 4800rpm
